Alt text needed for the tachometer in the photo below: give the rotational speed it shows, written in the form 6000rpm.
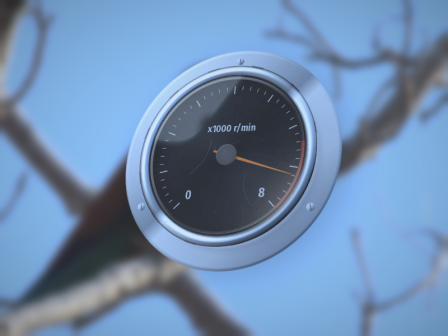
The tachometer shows 7200rpm
